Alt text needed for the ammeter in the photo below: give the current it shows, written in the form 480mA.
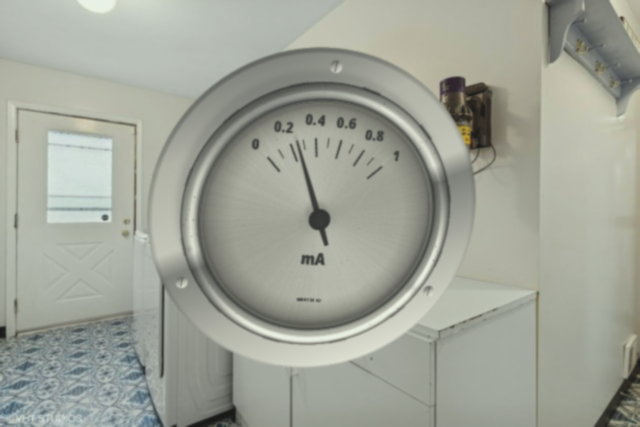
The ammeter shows 0.25mA
